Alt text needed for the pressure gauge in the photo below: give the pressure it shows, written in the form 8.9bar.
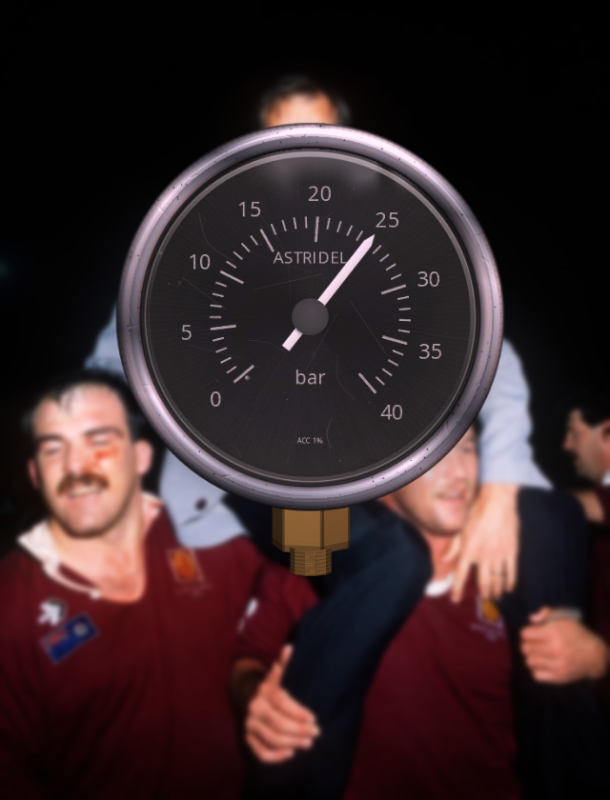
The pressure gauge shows 25bar
